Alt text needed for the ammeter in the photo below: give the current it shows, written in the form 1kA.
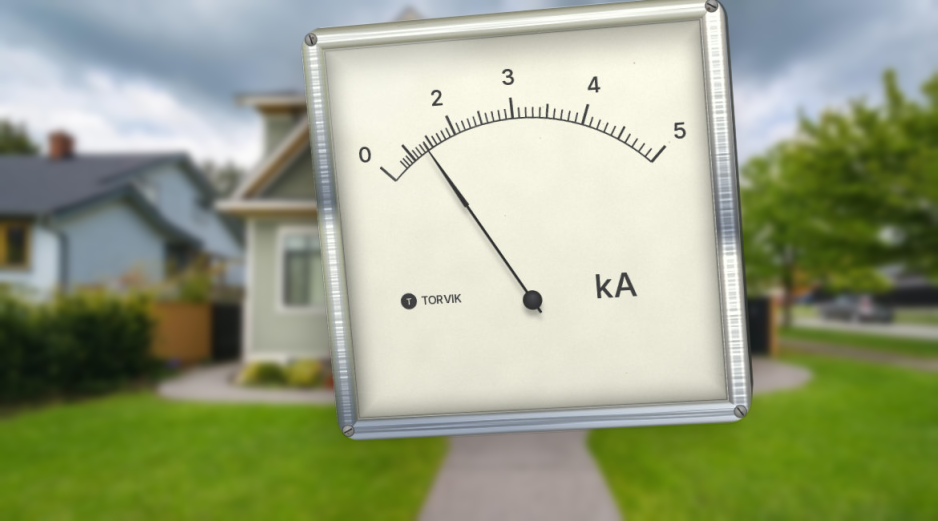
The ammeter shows 1.4kA
